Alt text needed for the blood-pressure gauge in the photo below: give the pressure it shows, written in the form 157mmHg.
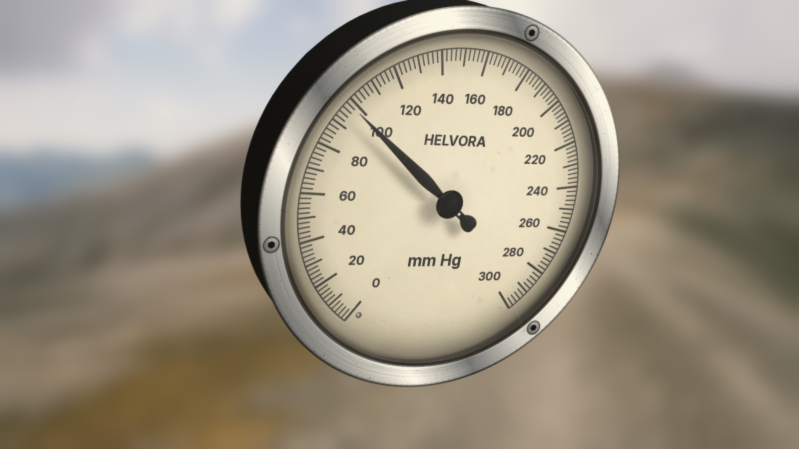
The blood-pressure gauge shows 98mmHg
